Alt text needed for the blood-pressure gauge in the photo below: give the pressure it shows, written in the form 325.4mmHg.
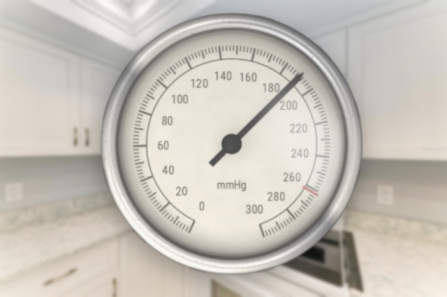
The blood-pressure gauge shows 190mmHg
